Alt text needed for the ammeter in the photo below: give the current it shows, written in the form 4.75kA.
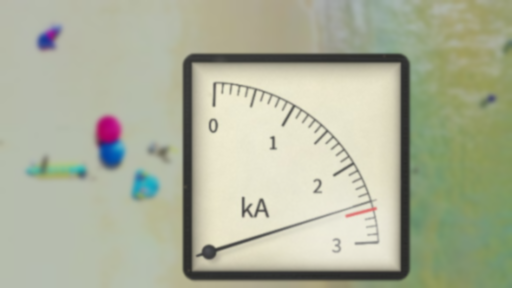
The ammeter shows 2.5kA
